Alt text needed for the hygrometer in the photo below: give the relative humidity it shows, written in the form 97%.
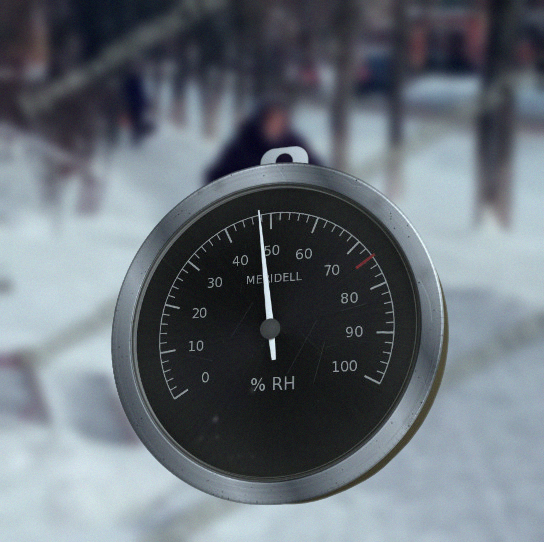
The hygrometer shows 48%
